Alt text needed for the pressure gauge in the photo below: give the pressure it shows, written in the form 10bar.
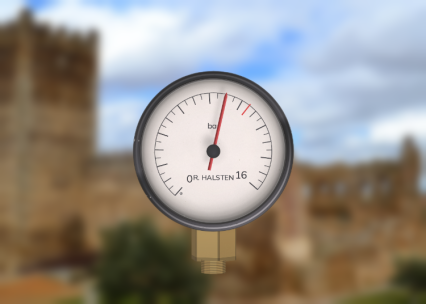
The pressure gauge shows 9bar
